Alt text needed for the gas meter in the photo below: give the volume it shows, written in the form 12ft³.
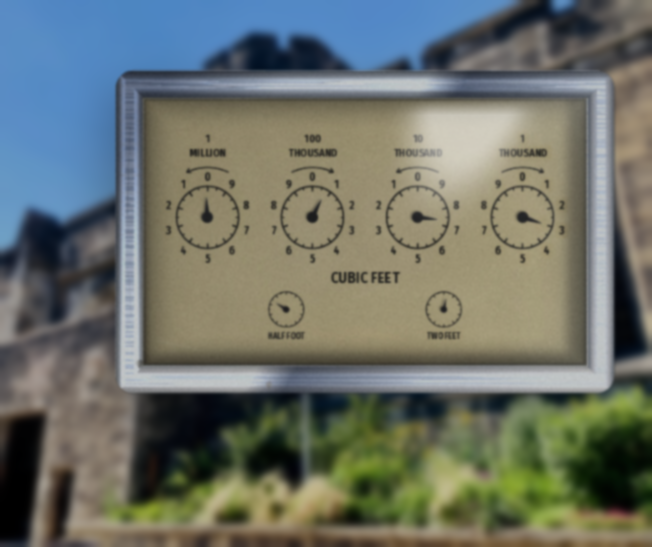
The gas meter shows 7300ft³
